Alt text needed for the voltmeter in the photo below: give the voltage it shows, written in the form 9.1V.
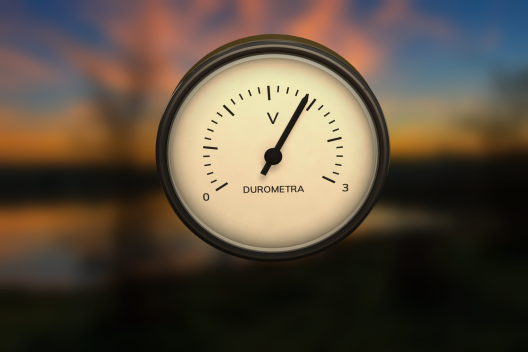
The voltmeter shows 1.9V
